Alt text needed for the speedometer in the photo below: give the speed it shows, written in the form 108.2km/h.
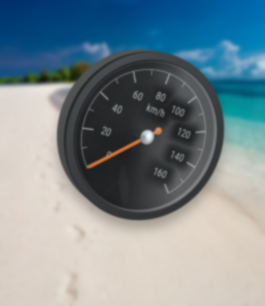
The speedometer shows 0km/h
